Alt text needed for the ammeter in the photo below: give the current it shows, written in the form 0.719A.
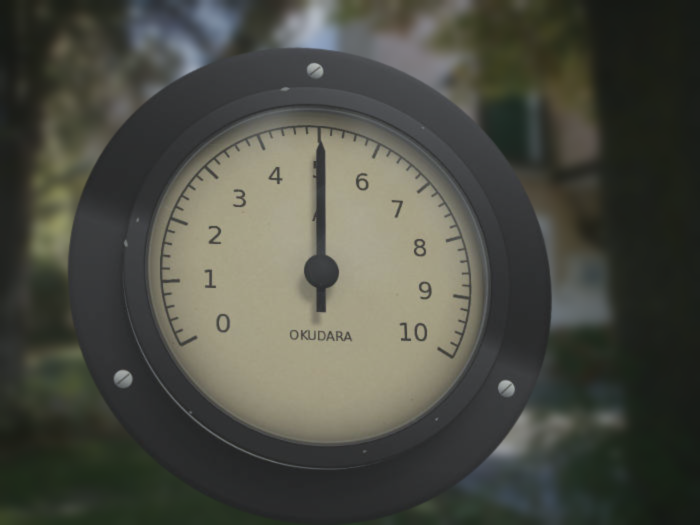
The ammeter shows 5A
